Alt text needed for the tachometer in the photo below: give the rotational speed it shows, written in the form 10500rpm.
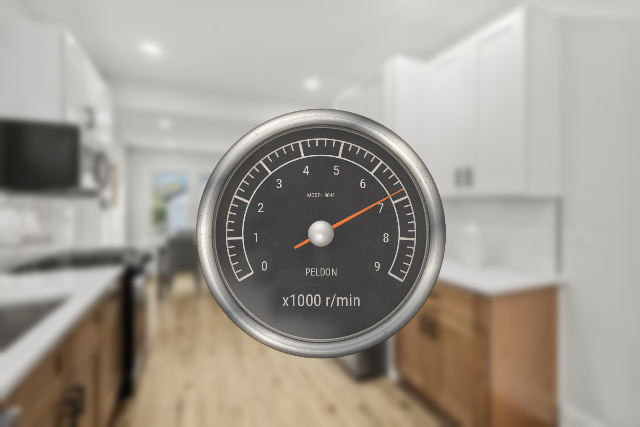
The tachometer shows 6800rpm
